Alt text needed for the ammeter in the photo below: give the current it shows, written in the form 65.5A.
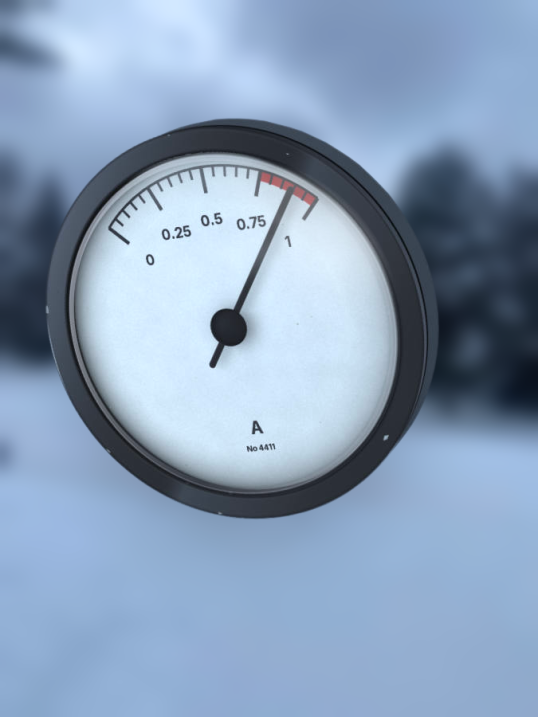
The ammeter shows 0.9A
